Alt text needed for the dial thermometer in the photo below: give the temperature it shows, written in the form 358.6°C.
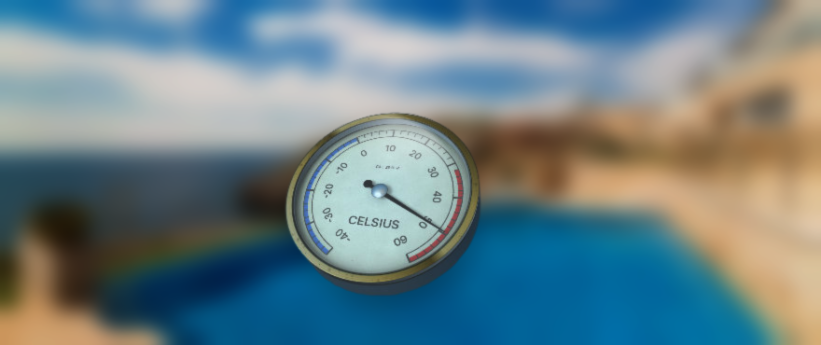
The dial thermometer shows 50°C
